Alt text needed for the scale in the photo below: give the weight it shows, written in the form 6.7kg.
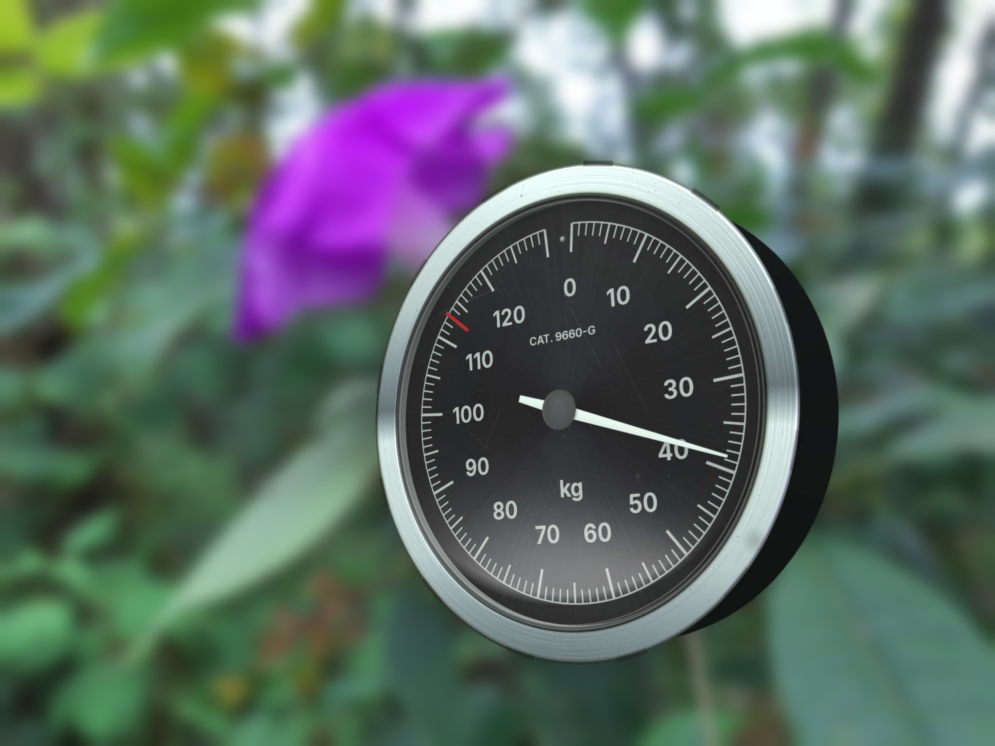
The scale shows 38.5kg
